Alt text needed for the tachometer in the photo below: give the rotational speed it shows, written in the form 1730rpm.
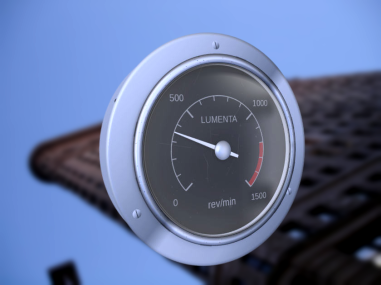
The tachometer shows 350rpm
